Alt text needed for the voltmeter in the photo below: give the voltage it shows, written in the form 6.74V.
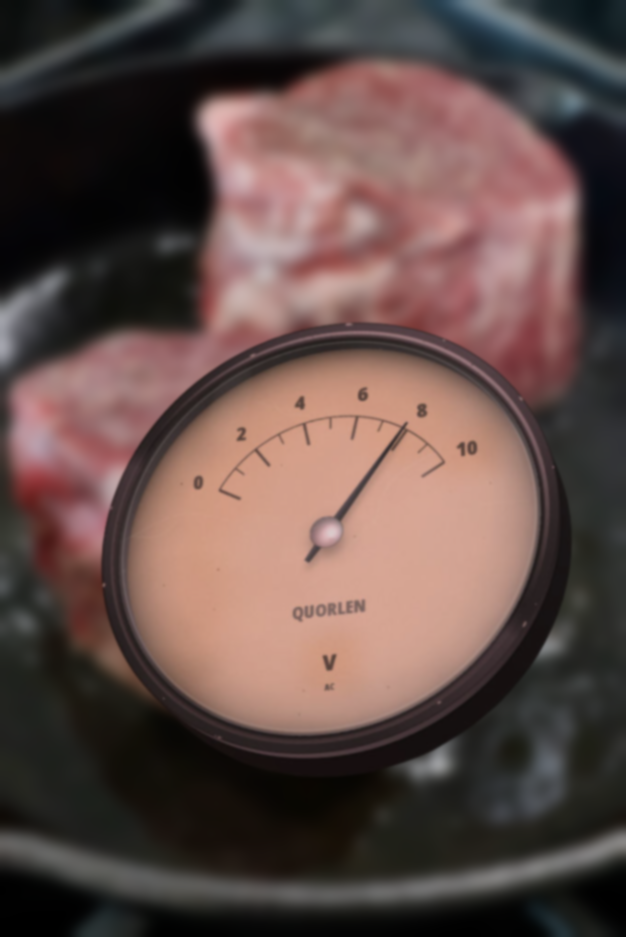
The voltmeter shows 8V
